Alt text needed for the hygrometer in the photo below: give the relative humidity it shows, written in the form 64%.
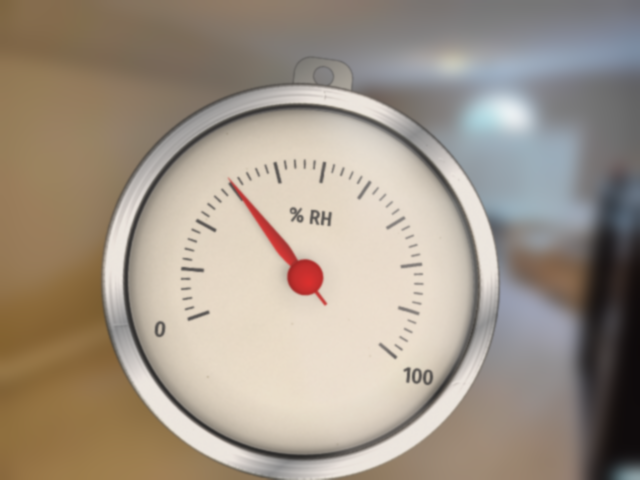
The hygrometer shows 30%
